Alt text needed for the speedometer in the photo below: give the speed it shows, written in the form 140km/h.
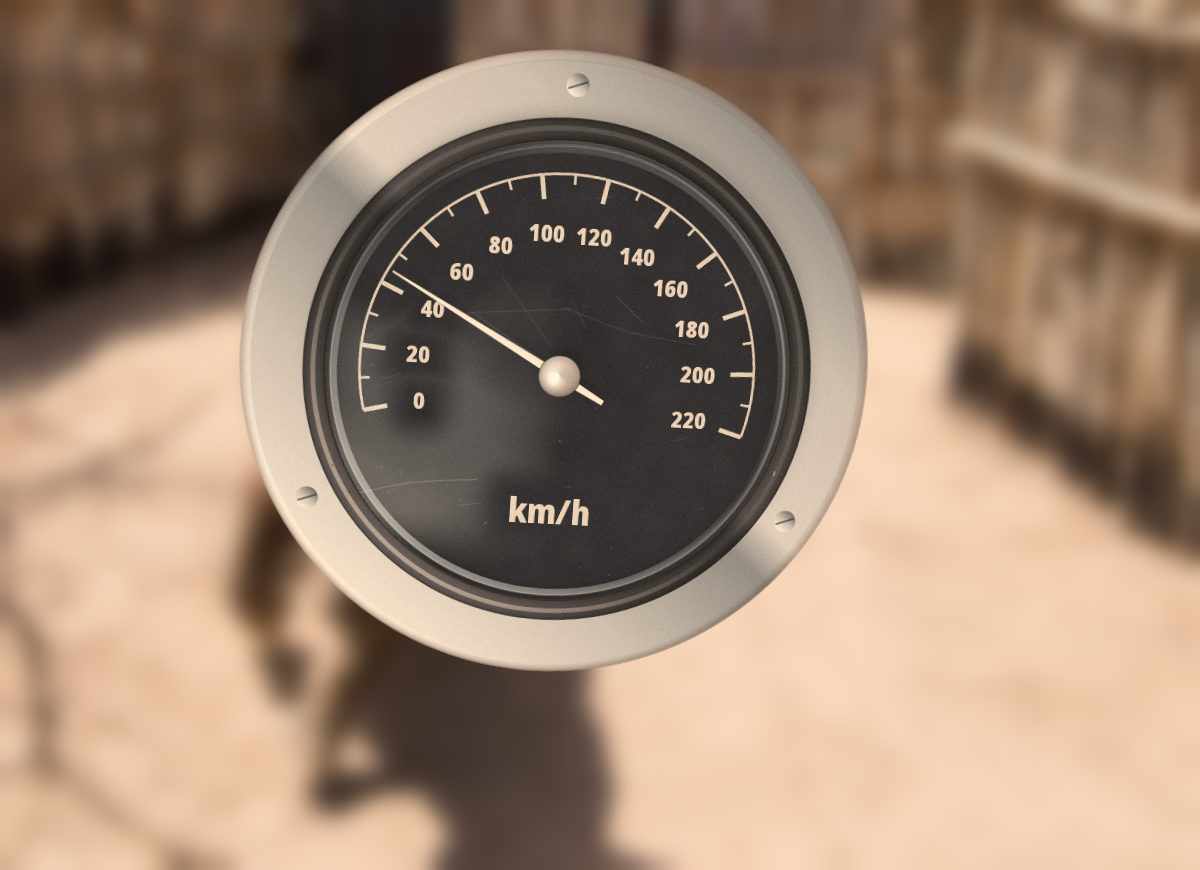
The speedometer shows 45km/h
